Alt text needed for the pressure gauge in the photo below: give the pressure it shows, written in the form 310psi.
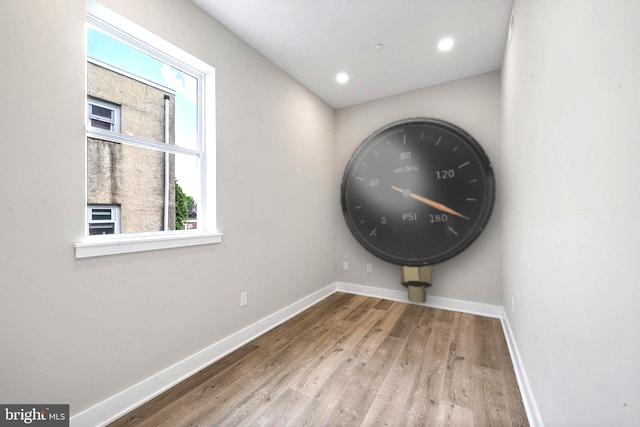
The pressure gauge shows 150psi
